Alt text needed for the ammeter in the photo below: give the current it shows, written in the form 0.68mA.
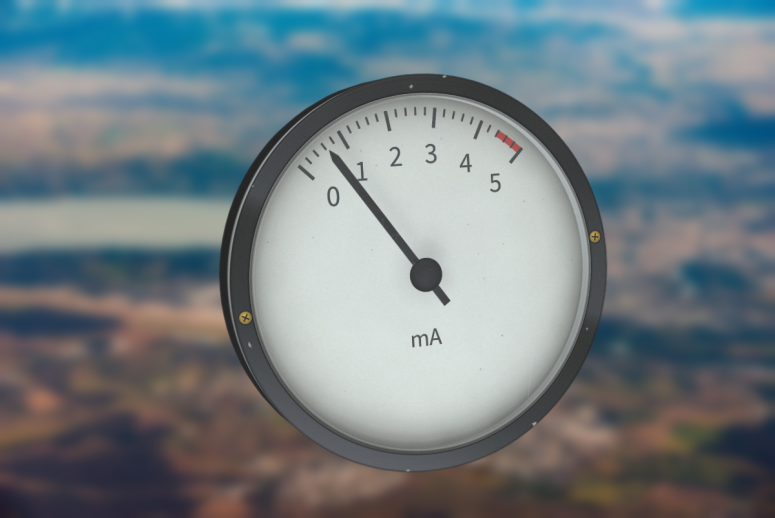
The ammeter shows 0.6mA
